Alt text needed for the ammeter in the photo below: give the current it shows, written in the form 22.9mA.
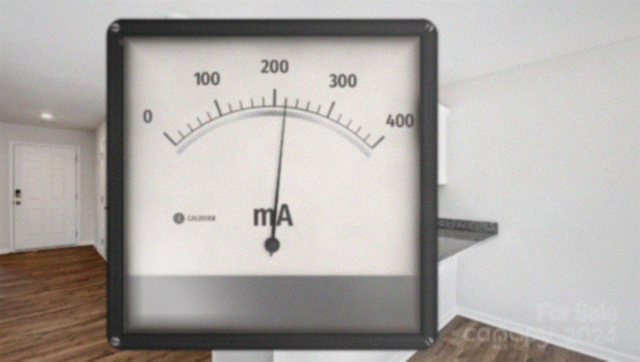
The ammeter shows 220mA
